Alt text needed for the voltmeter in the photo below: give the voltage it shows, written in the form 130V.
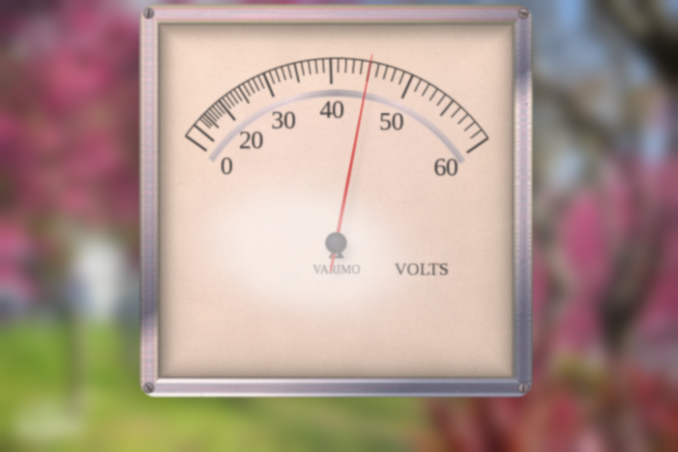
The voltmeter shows 45V
